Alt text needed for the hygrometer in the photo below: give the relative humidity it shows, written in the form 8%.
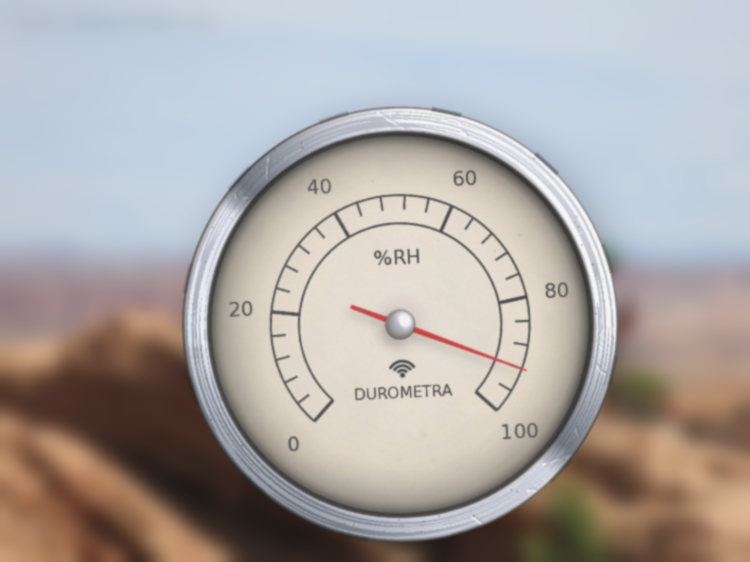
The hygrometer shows 92%
